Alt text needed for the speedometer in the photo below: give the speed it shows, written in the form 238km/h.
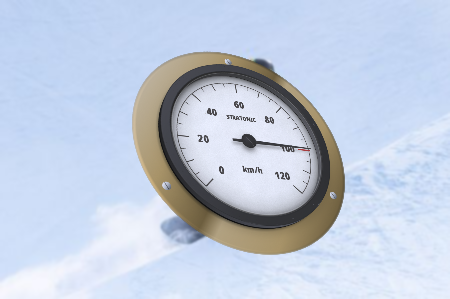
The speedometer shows 100km/h
